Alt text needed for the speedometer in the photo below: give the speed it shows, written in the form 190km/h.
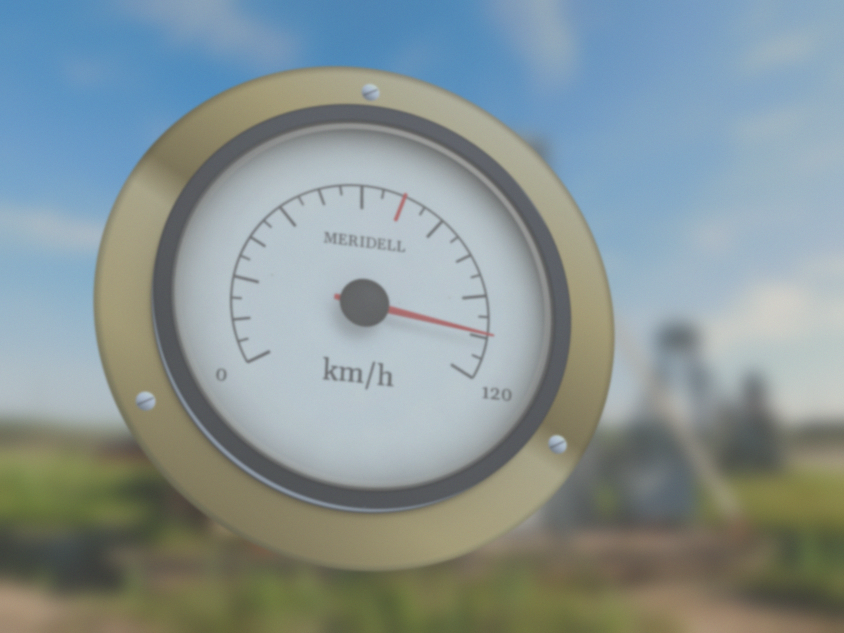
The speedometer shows 110km/h
